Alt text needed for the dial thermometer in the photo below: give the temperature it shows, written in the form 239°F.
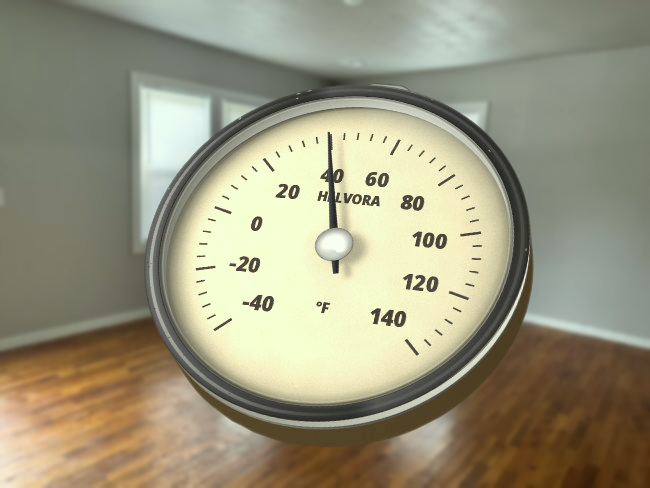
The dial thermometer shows 40°F
